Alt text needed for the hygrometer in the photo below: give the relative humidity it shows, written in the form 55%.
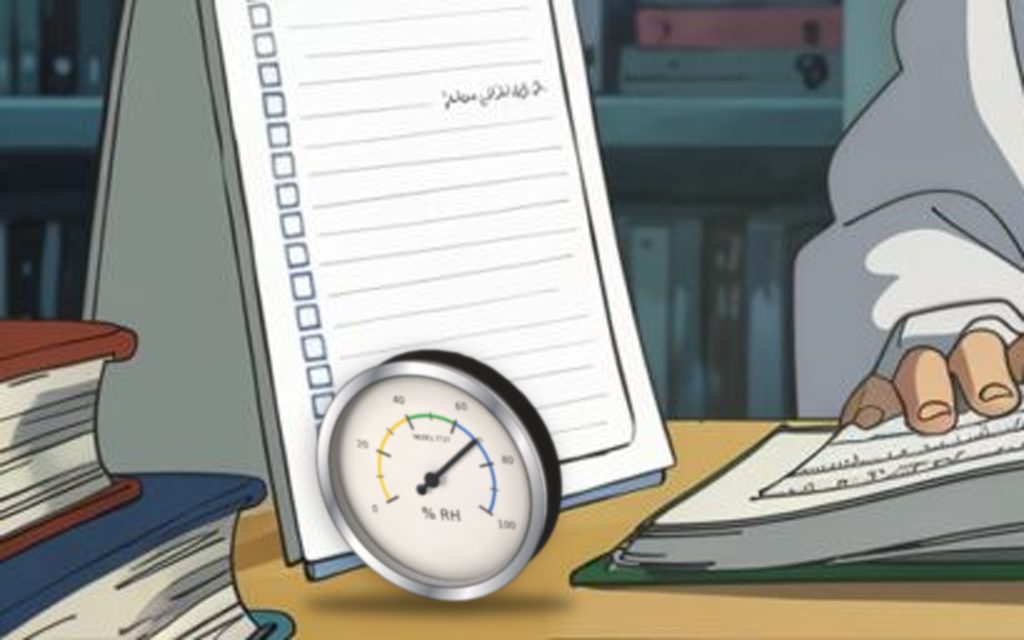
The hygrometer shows 70%
